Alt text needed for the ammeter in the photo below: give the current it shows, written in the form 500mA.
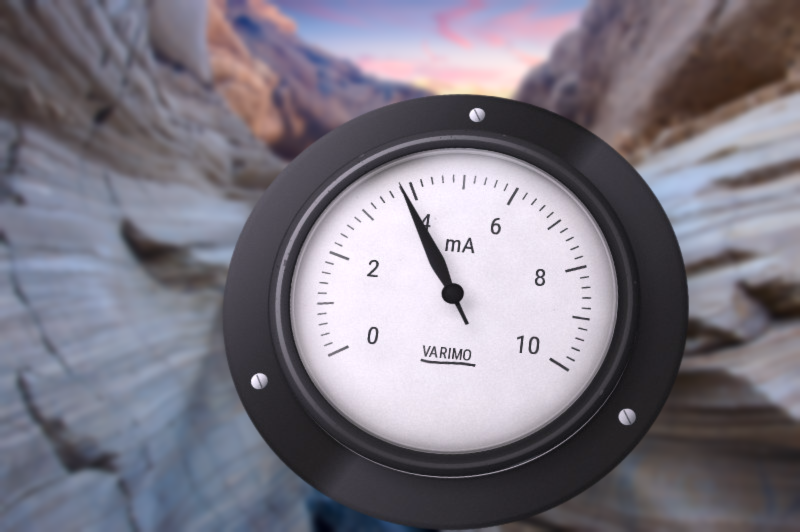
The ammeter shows 3.8mA
